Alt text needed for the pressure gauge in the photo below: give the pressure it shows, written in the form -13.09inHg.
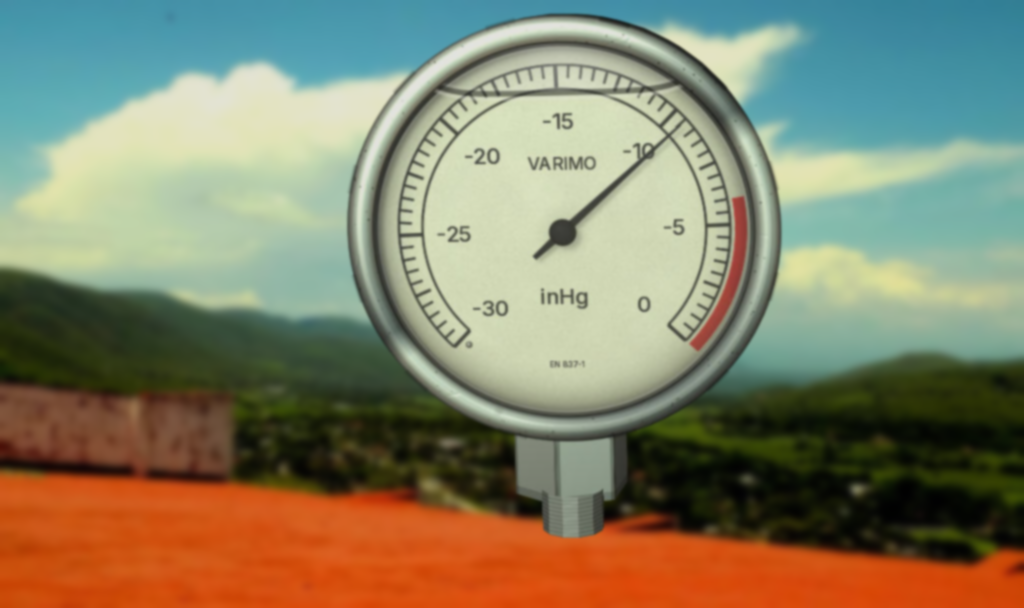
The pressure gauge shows -9.5inHg
